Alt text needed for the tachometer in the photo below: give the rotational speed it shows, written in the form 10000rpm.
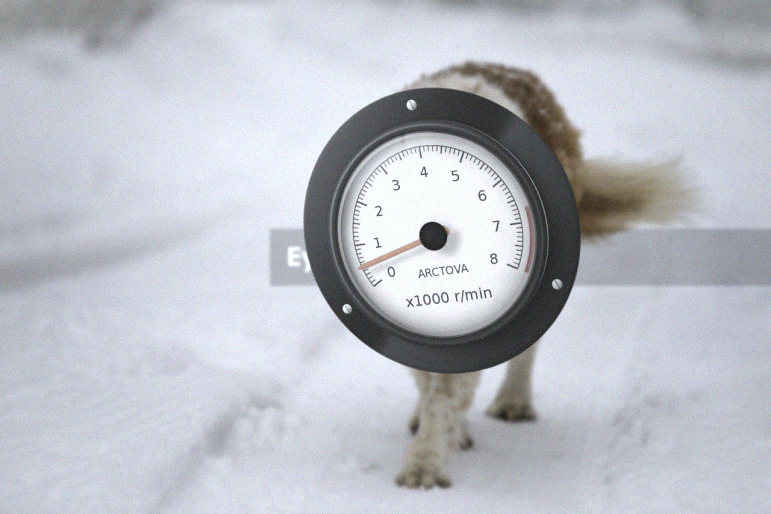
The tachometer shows 500rpm
